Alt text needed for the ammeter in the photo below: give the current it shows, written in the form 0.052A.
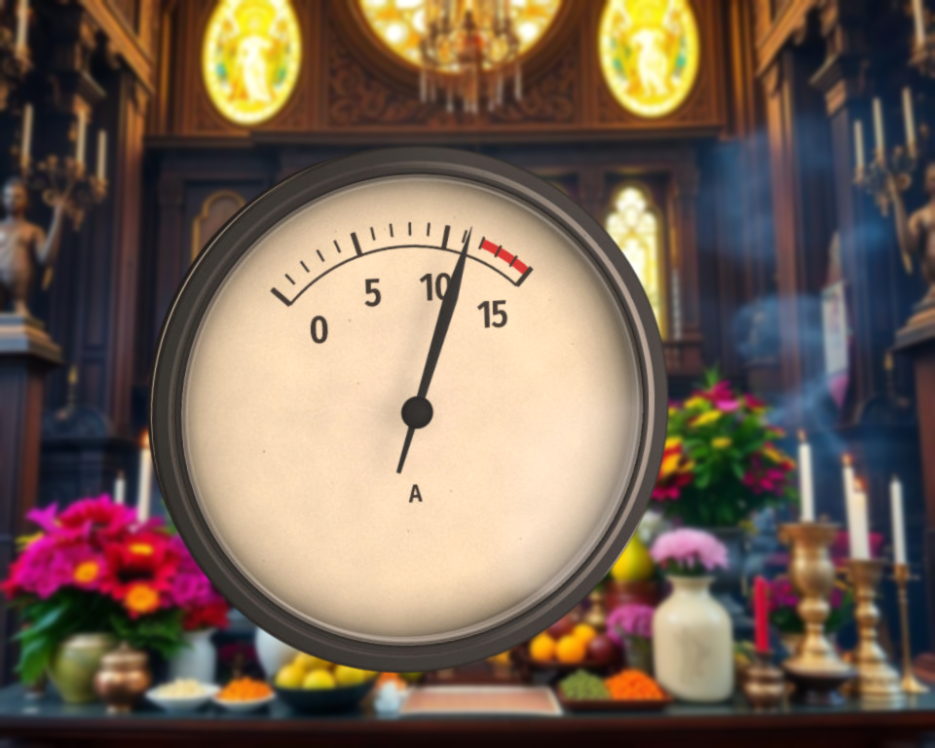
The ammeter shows 11A
